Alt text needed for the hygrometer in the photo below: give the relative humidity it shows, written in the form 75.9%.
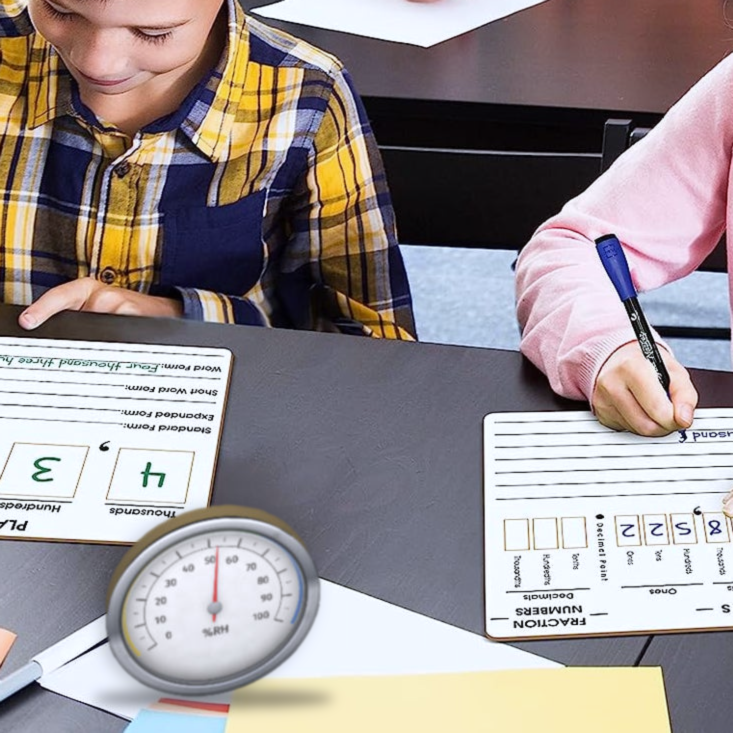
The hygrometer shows 52.5%
